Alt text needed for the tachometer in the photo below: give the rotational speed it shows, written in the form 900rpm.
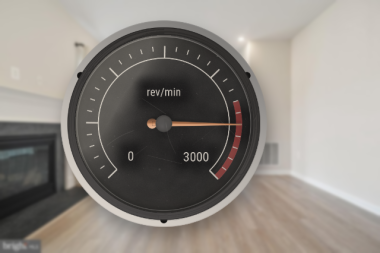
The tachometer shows 2500rpm
